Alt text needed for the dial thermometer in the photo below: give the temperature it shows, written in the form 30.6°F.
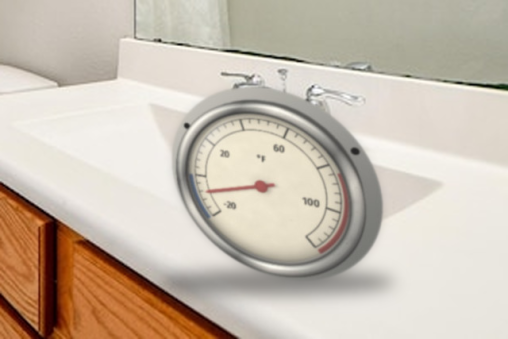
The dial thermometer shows -8°F
